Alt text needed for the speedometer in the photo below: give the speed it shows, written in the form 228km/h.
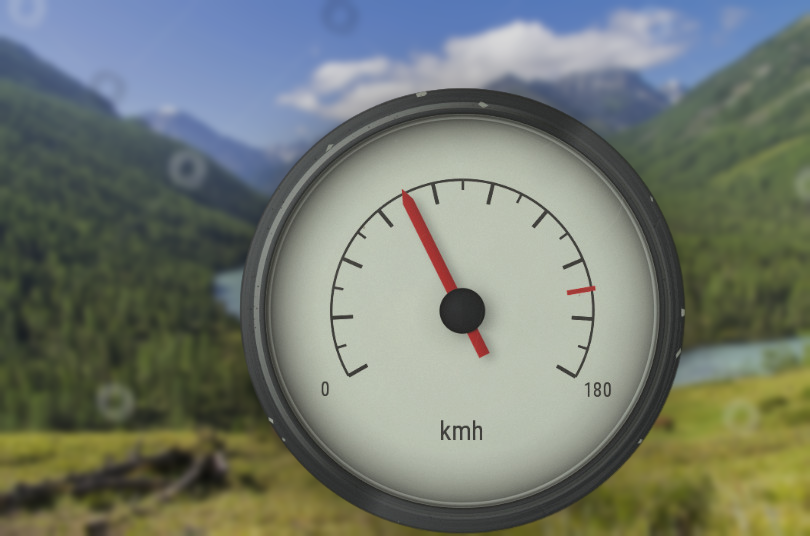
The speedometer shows 70km/h
